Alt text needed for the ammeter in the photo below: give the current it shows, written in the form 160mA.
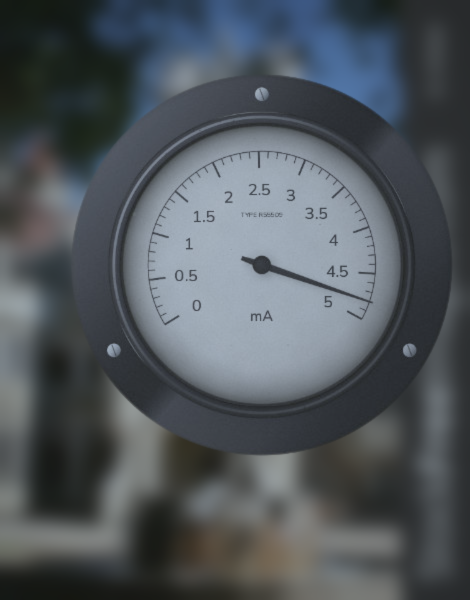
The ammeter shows 4.8mA
